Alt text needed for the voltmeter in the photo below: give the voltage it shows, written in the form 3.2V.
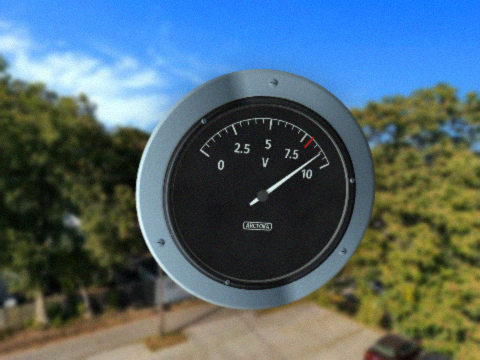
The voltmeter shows 9V
